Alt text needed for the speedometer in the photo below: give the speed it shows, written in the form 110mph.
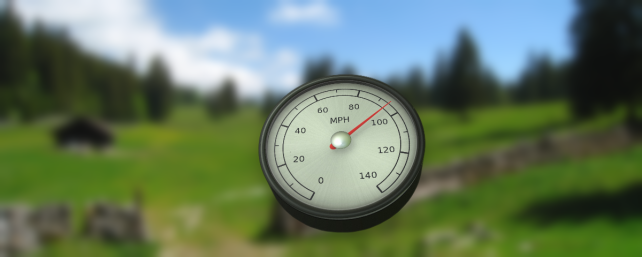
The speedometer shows 95mph
